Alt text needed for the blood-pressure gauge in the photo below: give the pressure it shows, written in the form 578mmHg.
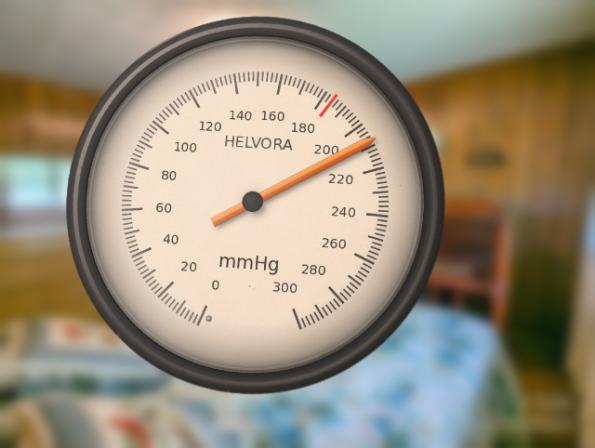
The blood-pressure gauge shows 208mmHg
